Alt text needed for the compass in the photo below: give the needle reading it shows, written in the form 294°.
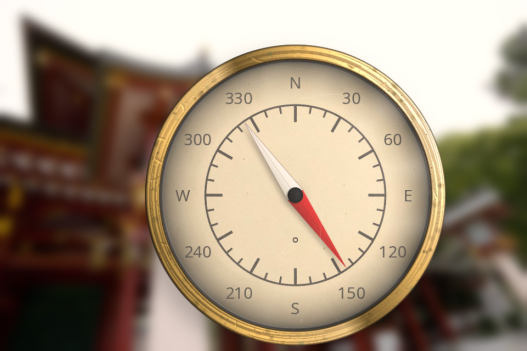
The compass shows 145°
